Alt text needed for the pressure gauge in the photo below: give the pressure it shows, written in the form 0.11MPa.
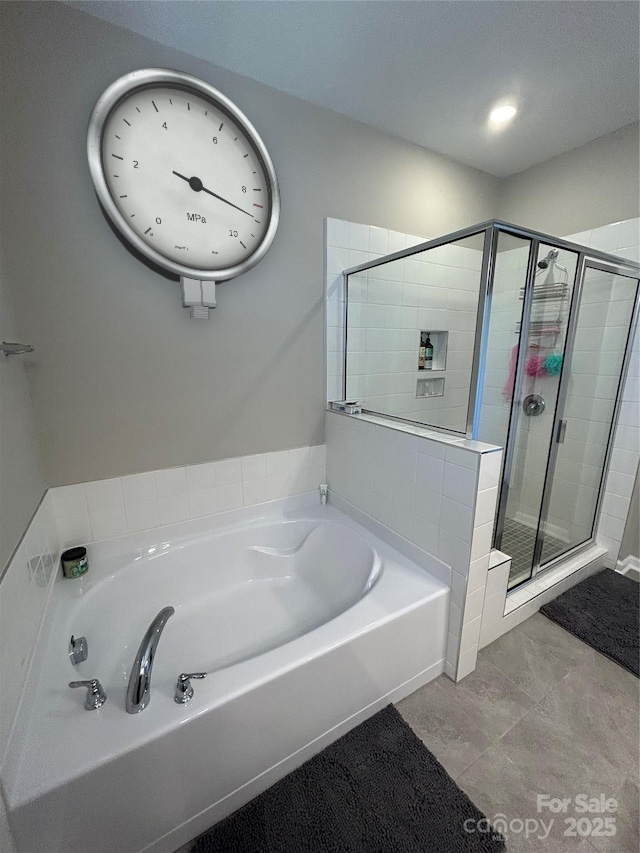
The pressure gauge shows 9MPa
